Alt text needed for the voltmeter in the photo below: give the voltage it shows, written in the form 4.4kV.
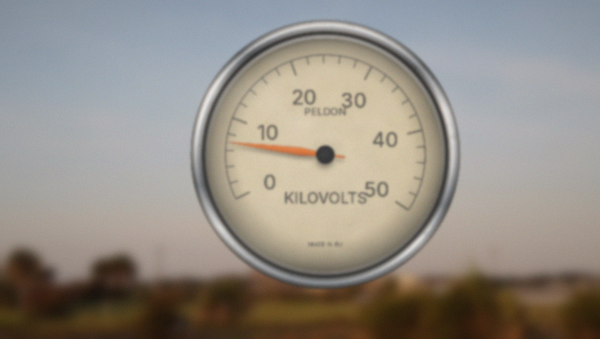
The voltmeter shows 7kV
